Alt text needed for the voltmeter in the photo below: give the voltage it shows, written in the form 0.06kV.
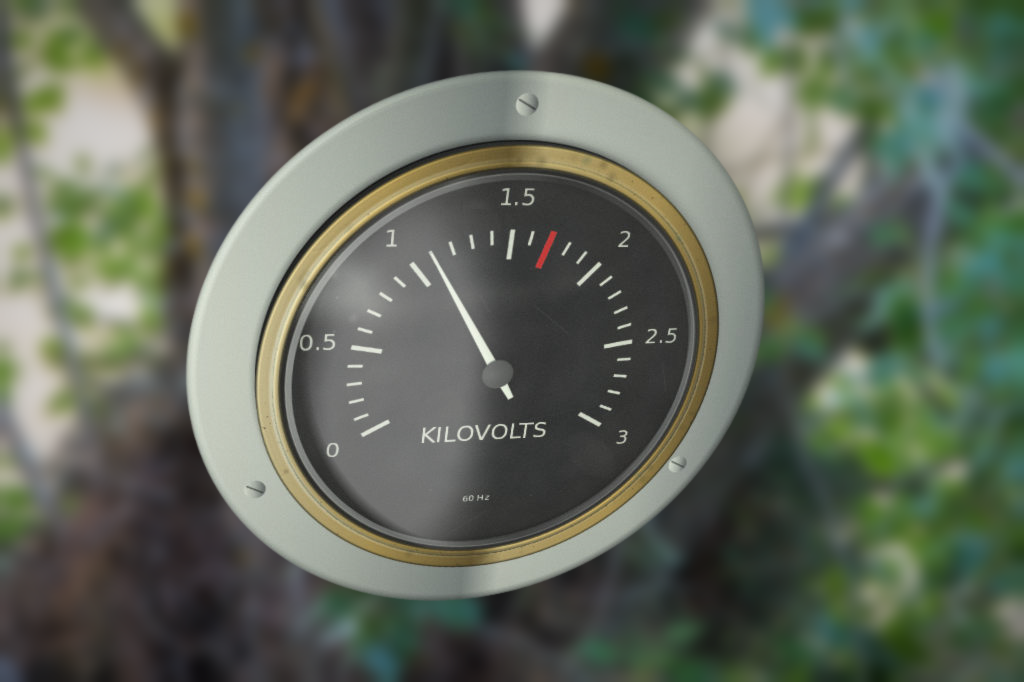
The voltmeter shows 1.1kV
